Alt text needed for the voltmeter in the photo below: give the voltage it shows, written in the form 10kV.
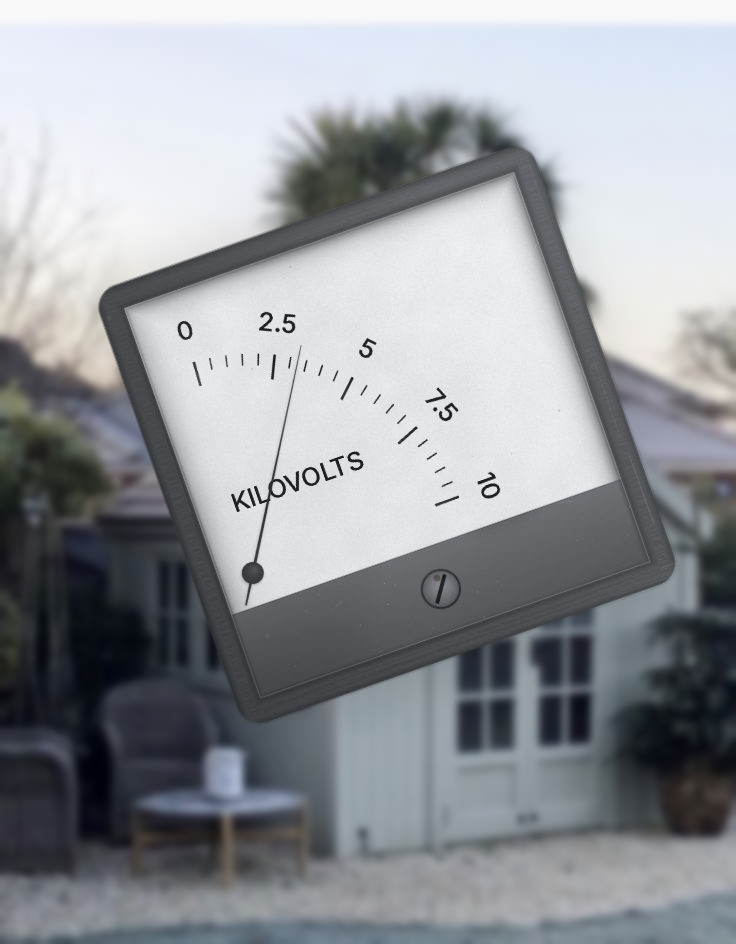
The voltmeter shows 3.25kV
